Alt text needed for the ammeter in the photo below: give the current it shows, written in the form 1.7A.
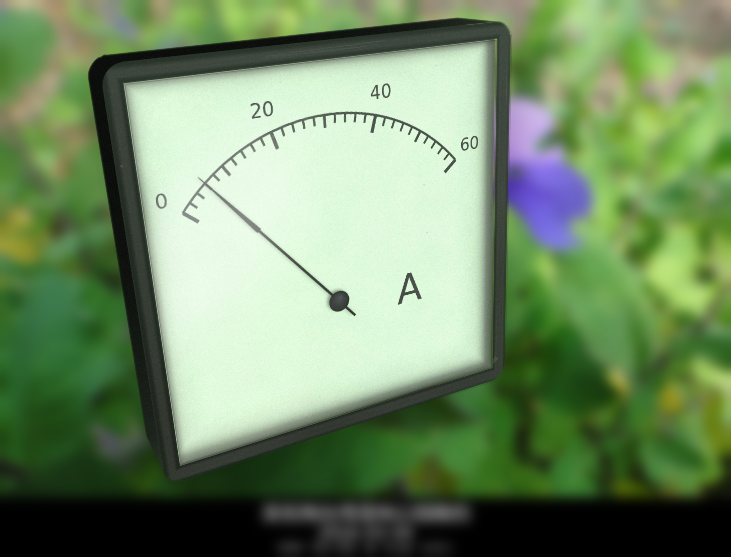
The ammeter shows 6A
